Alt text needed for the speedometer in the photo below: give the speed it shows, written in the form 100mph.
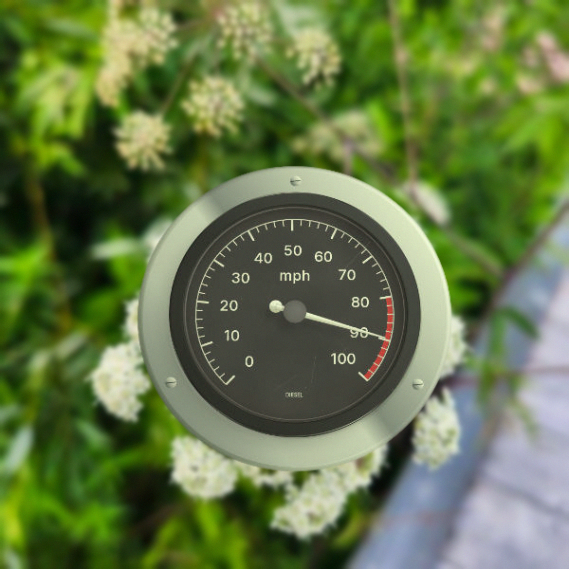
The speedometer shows 90mph
